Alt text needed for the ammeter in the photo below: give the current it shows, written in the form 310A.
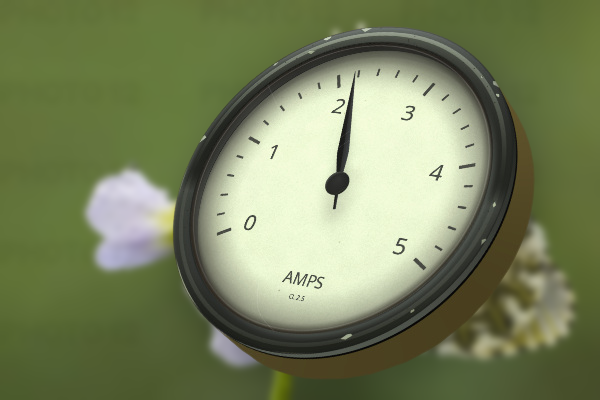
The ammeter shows 2.2A
